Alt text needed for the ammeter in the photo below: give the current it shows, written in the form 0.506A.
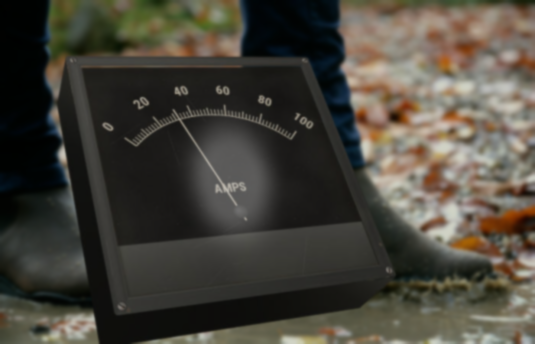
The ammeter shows 30A
